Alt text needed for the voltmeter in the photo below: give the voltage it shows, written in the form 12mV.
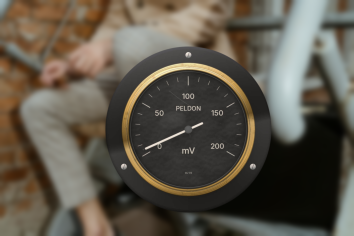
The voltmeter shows 5mV
